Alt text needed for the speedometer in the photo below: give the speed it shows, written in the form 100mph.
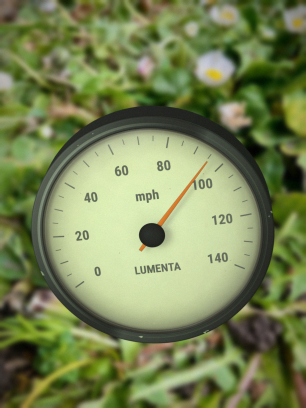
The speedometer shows 95mph
